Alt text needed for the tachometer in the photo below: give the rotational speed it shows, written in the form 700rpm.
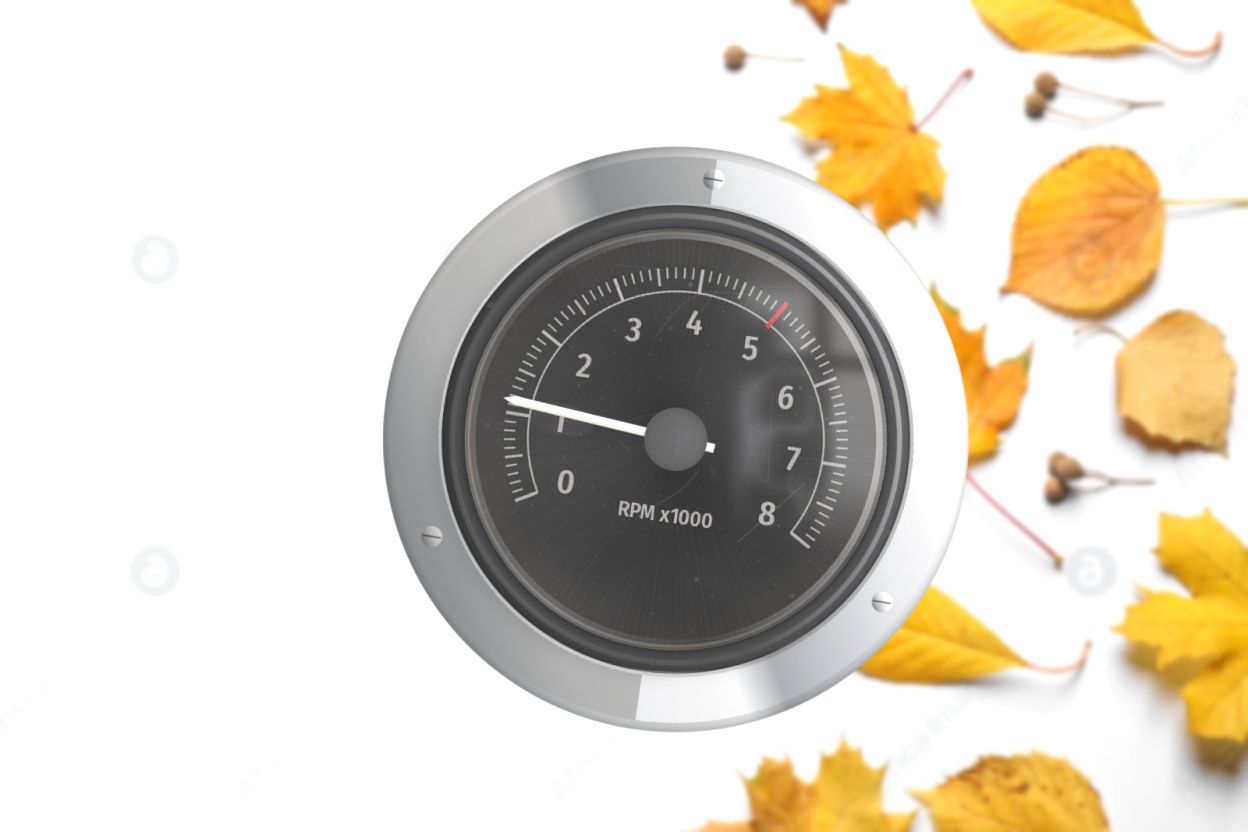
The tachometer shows 1150rpm
